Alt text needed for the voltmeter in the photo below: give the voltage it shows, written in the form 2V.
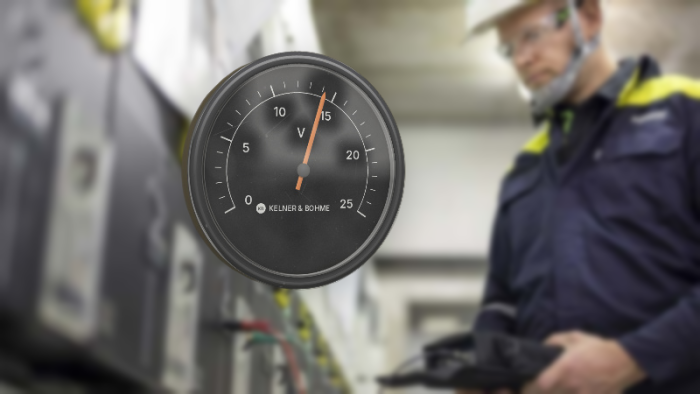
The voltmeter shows 14V
